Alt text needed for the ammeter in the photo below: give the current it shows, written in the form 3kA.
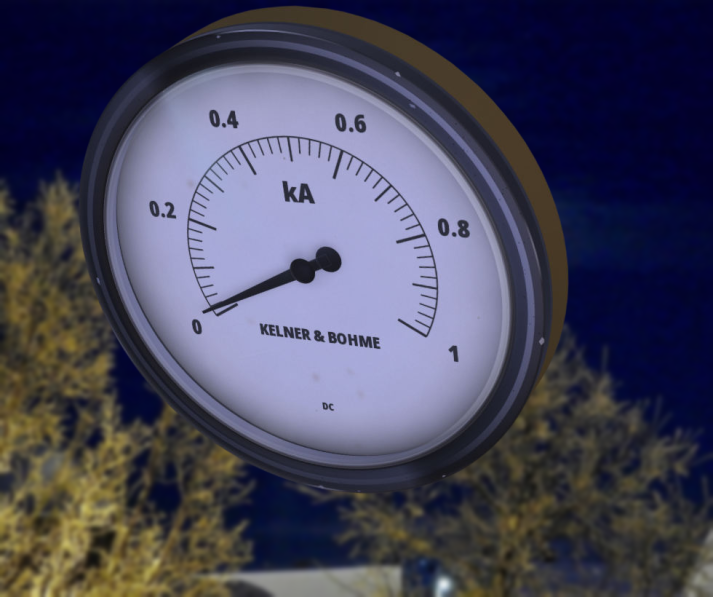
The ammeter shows 0.02kA
